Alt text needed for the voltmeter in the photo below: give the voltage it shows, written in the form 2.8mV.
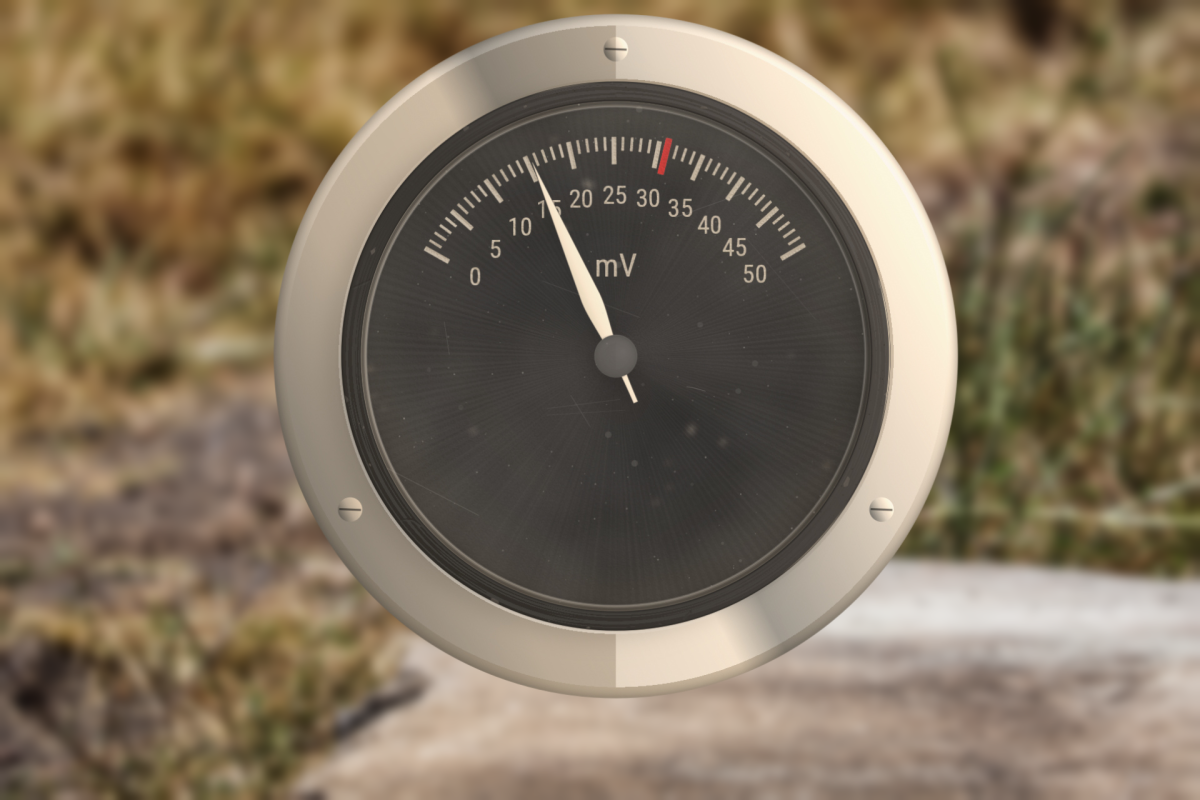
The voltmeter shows 15.5mV
